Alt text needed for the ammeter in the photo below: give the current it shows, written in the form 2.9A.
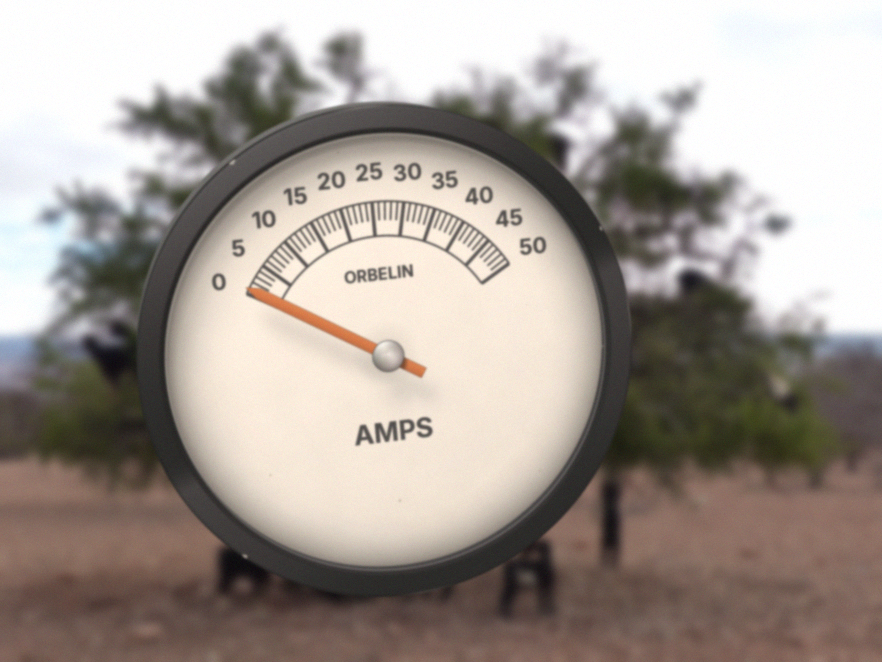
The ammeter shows 1A
